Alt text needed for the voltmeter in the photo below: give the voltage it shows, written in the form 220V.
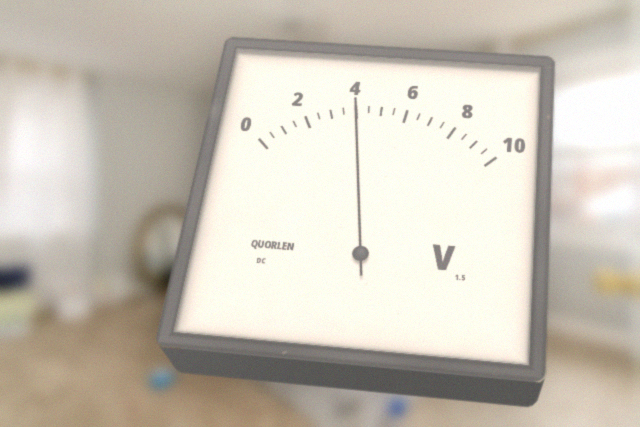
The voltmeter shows 4V
